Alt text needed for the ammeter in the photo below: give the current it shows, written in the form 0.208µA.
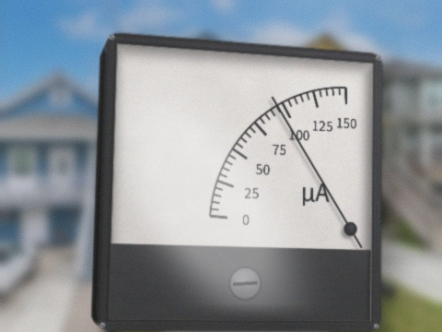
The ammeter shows 95µA
